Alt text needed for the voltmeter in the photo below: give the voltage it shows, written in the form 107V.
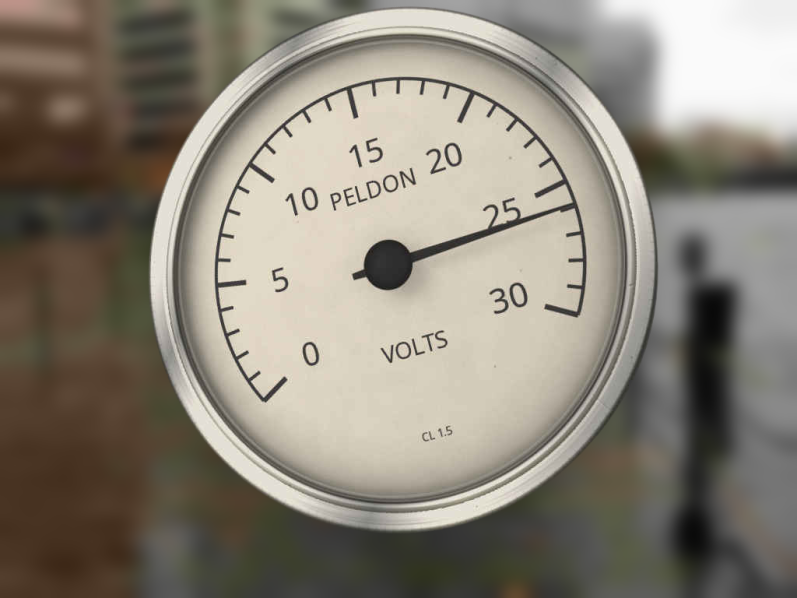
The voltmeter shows 26V
